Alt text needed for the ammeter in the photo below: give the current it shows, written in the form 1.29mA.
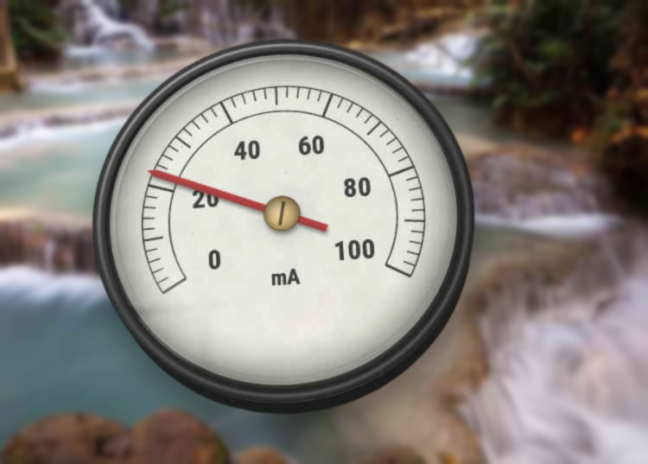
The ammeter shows 22mA
